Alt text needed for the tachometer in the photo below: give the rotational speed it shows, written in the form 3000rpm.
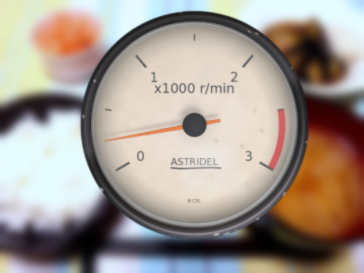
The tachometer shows 250rpm
